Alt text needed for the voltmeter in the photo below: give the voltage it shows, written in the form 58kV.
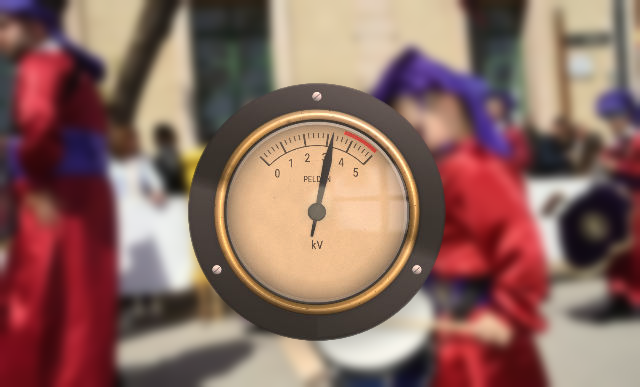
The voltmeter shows 3.2kV
